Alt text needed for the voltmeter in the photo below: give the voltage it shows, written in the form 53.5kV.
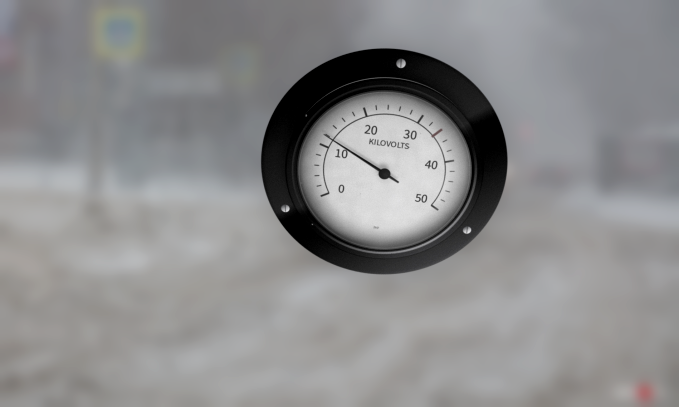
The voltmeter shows 12kV
